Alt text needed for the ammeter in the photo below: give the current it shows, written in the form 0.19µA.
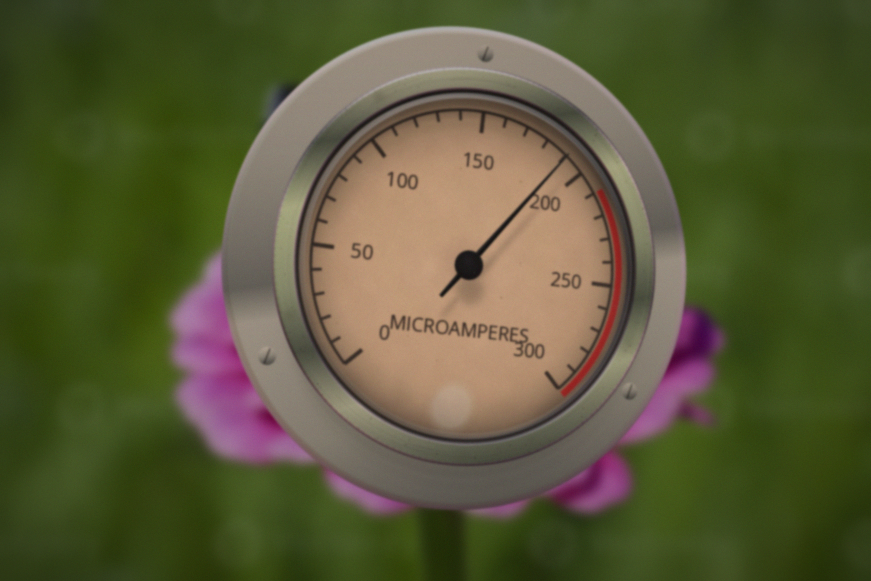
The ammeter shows 190µA
